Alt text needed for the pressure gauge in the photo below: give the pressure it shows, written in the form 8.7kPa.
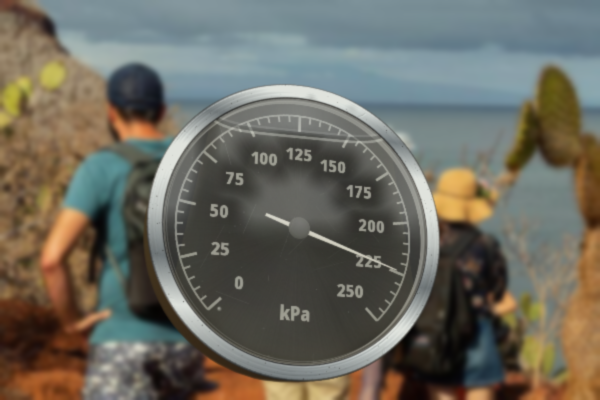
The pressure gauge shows 225kPa
